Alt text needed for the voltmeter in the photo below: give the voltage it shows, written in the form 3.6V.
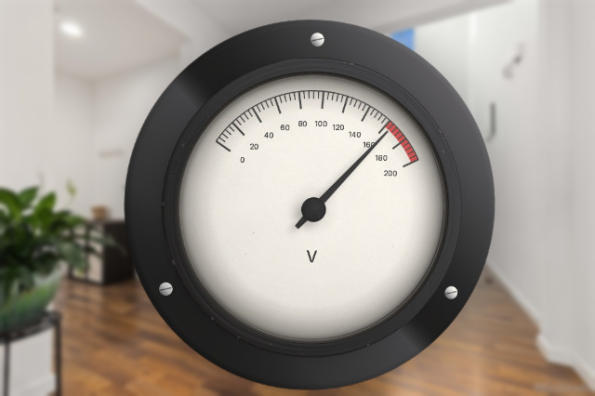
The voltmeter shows 164V
